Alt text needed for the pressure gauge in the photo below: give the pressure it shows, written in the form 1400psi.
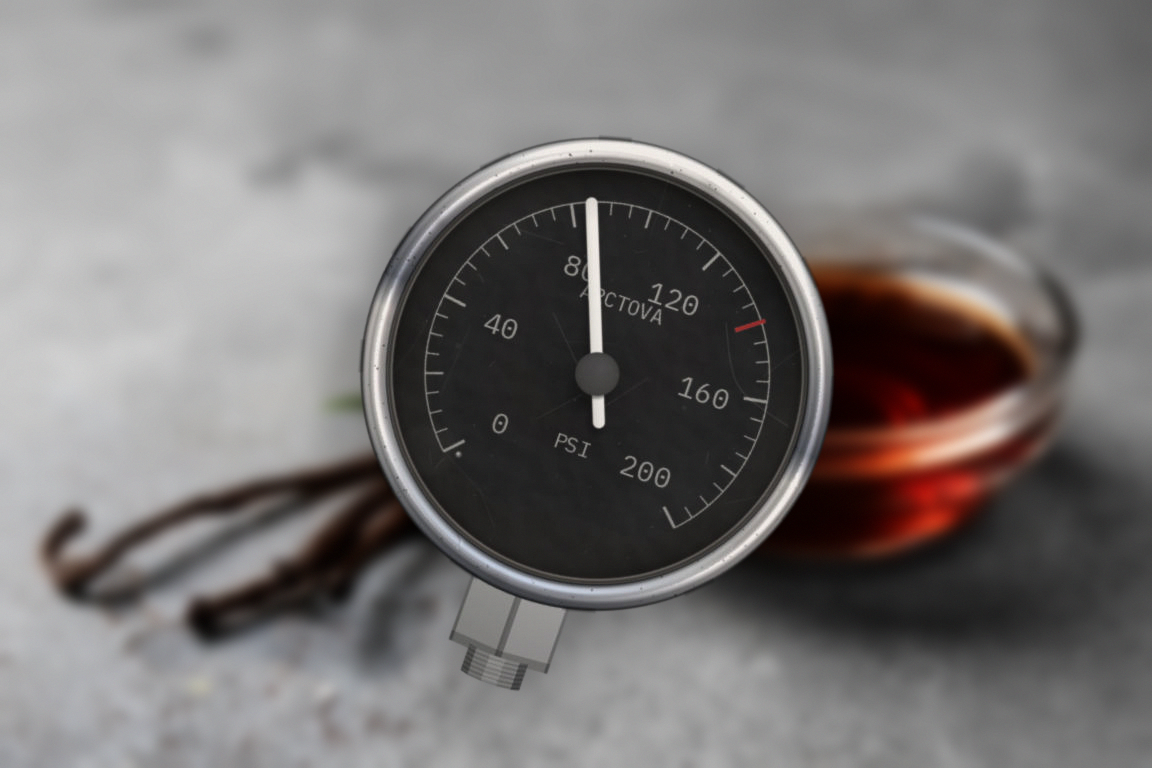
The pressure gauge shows 85psi
